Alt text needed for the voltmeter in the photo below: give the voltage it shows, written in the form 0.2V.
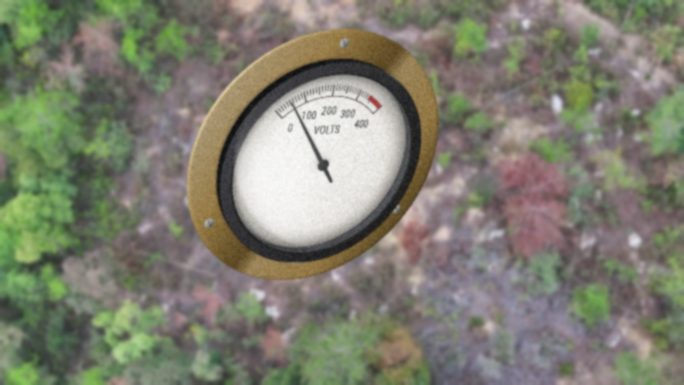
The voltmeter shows 50V
